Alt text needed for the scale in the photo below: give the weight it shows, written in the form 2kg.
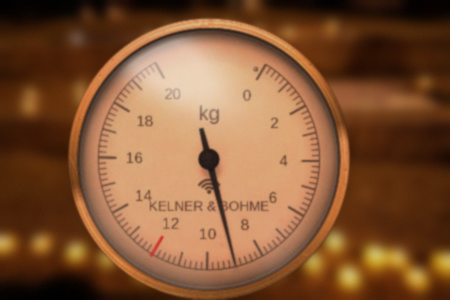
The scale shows 9kg
